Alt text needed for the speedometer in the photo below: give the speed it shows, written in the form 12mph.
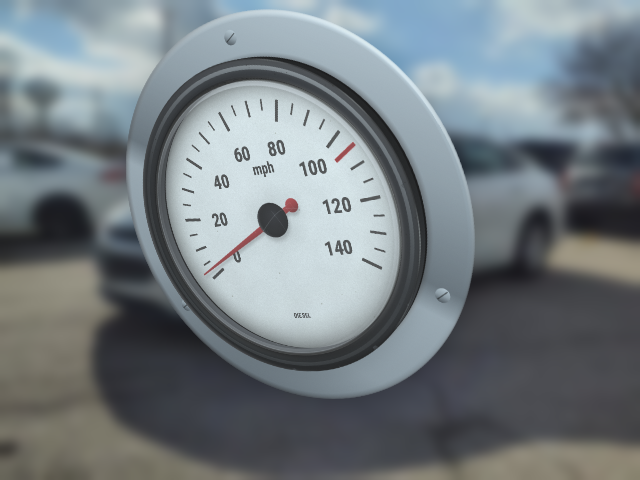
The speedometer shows 2.5mph
